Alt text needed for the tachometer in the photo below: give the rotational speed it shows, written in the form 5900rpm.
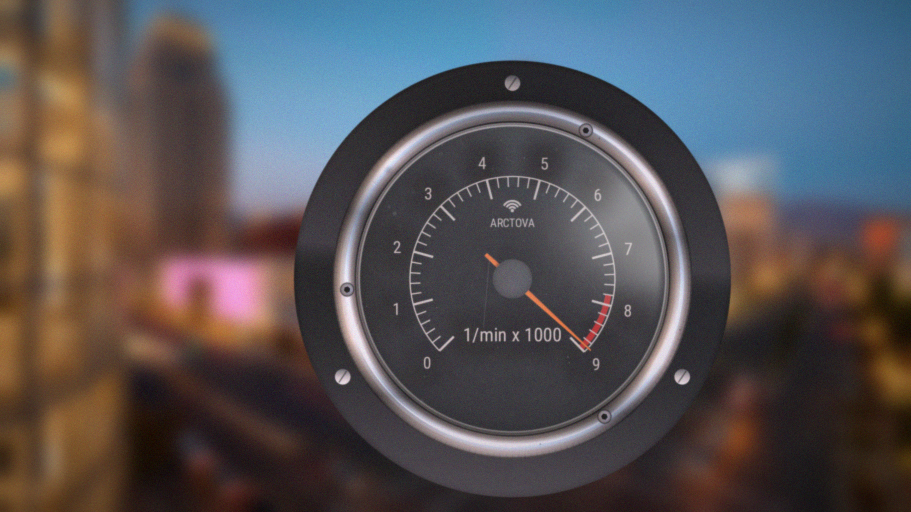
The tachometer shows 8900rpm
